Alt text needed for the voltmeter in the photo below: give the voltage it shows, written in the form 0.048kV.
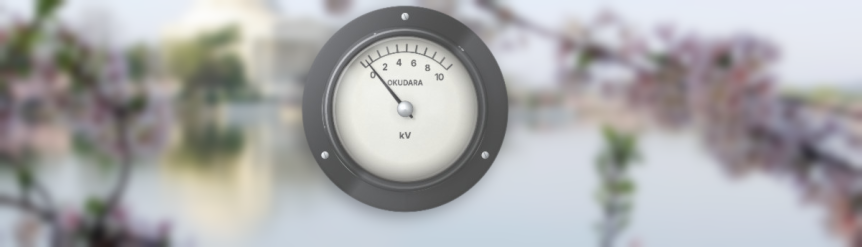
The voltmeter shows 0.5kV
